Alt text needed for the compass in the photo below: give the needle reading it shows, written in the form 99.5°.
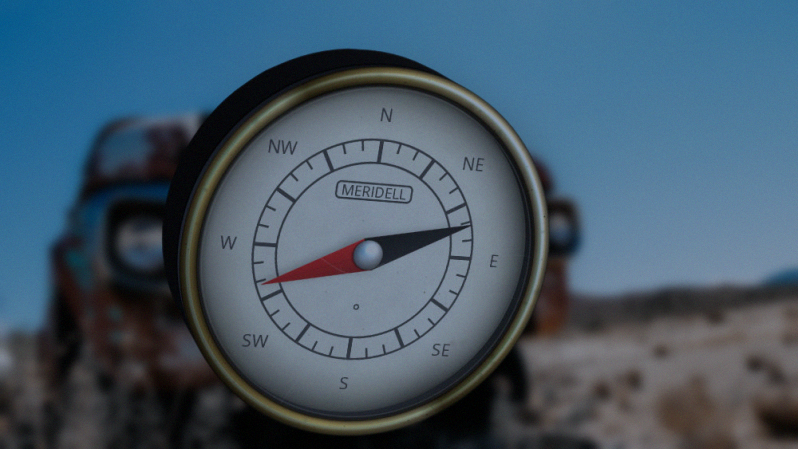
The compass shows 250°
